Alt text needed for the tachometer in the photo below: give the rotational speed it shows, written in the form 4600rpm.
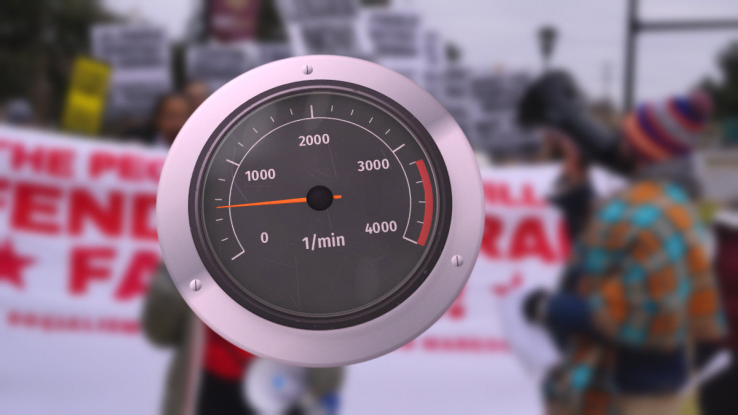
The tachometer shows 500rpm
